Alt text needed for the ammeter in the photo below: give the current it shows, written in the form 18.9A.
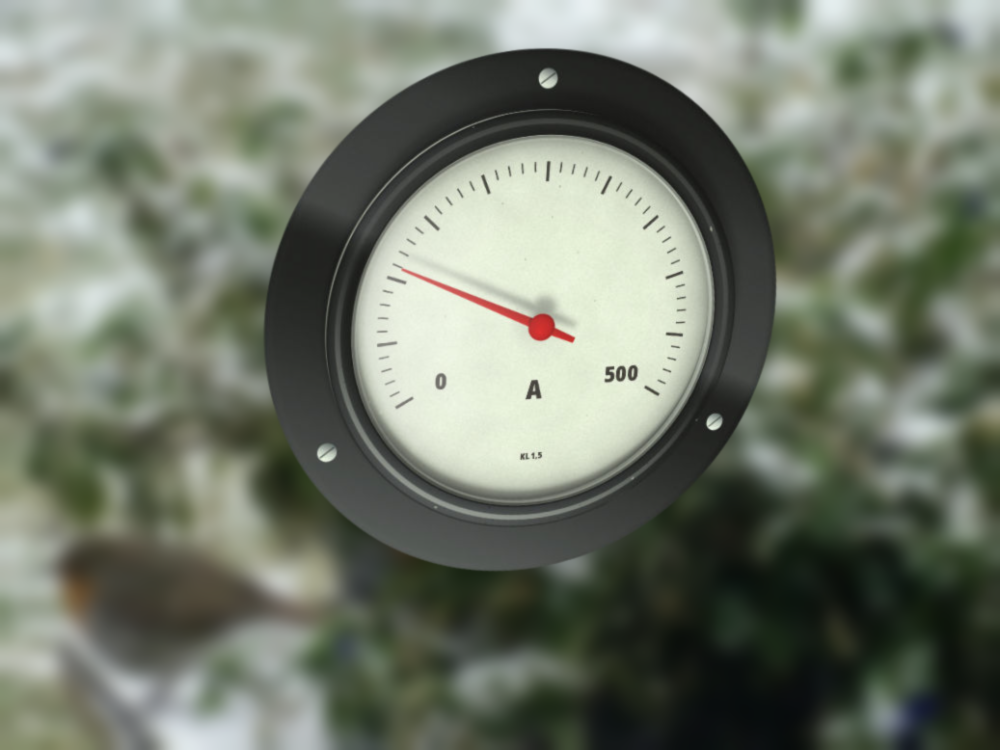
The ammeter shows 110A
